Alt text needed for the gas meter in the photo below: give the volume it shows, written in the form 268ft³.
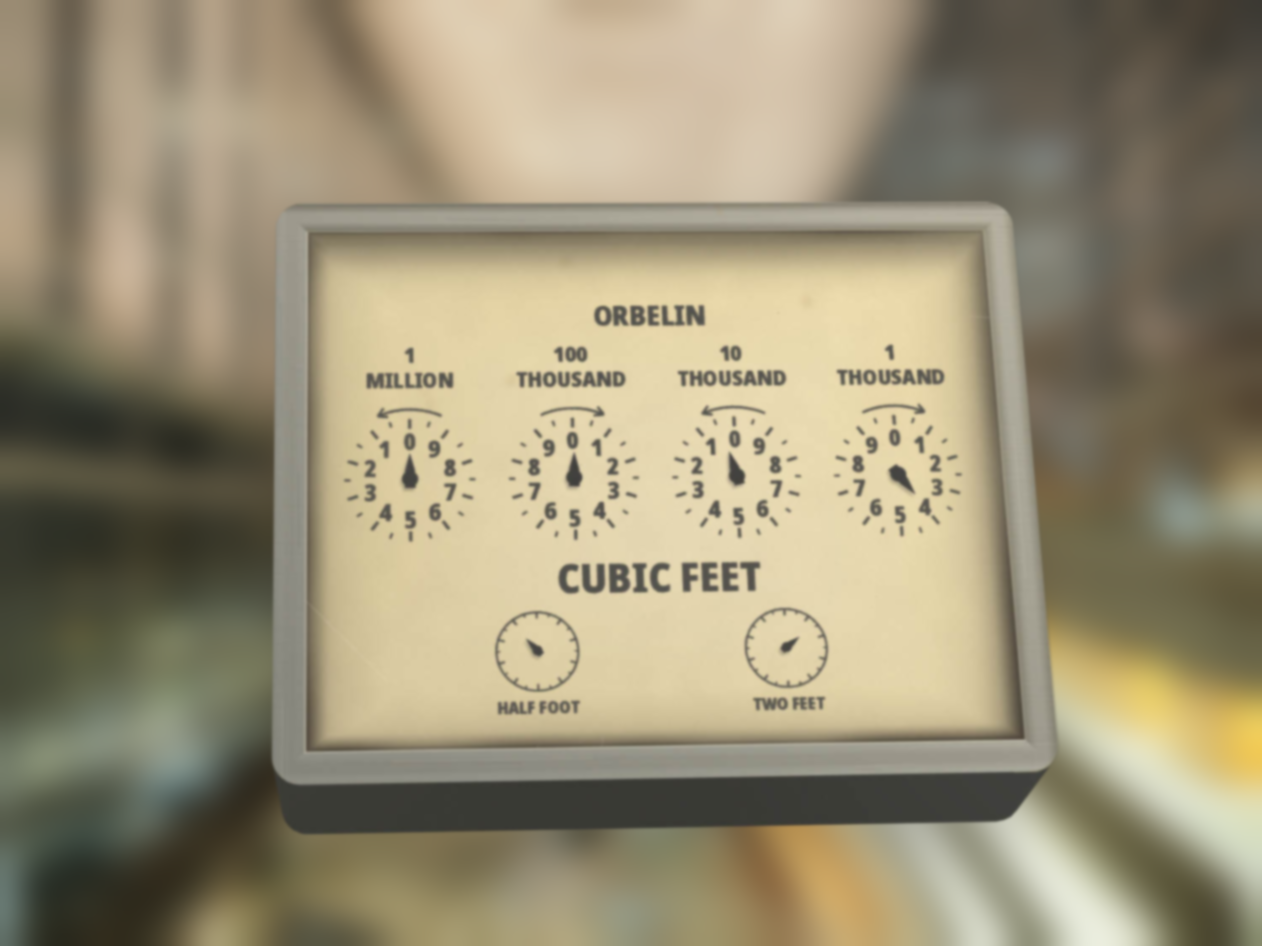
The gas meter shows 400ft³
